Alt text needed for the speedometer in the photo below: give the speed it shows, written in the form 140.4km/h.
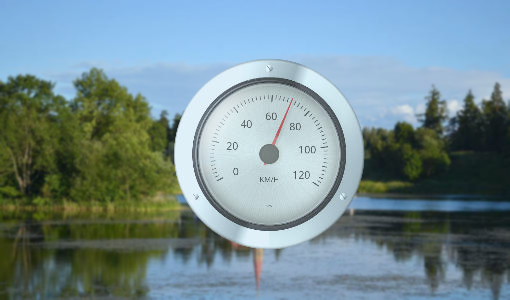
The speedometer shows 70km/h
